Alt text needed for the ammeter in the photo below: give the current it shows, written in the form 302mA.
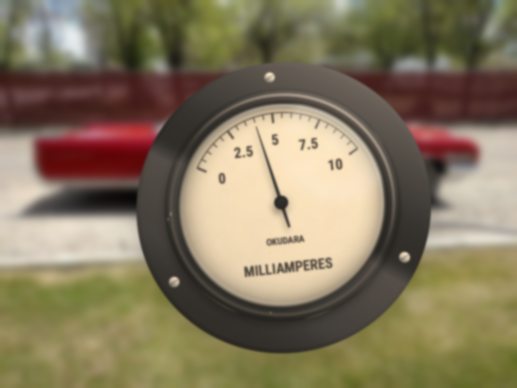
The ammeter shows 4mA
